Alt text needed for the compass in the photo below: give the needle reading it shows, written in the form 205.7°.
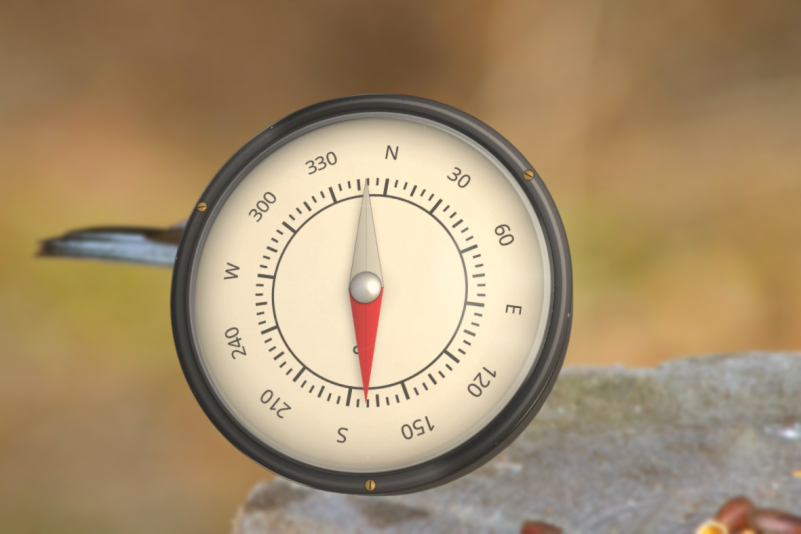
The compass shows 170°
